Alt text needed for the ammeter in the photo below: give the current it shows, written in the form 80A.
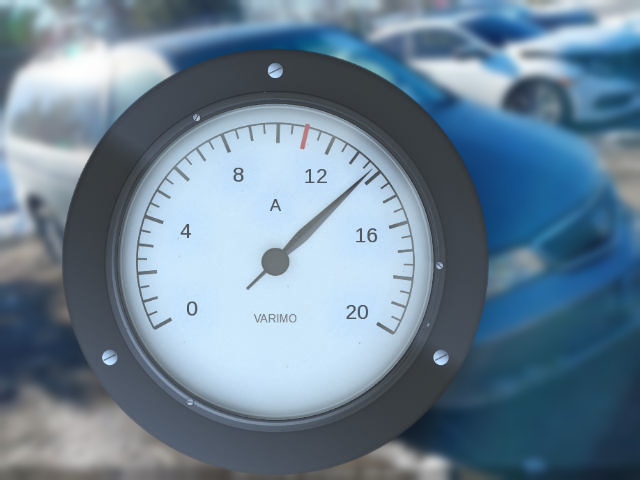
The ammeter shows 13.75A
